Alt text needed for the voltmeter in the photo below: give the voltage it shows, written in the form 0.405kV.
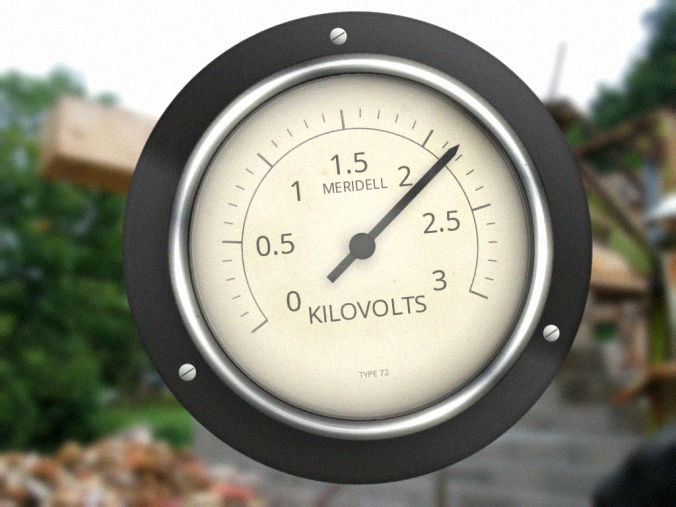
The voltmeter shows 2.15kV
